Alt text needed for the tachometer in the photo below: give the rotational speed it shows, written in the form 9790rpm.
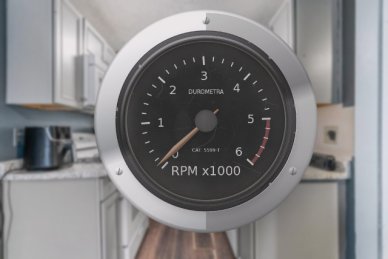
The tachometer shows 100rpm
